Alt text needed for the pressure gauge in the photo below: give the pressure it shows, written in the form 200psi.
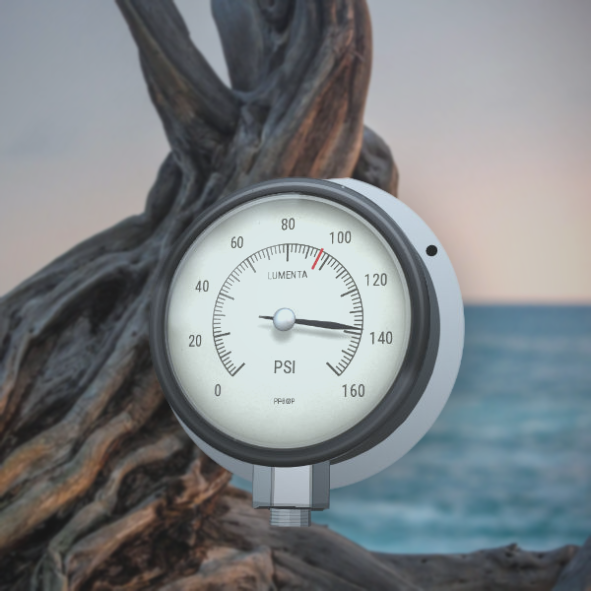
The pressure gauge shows 138psi
